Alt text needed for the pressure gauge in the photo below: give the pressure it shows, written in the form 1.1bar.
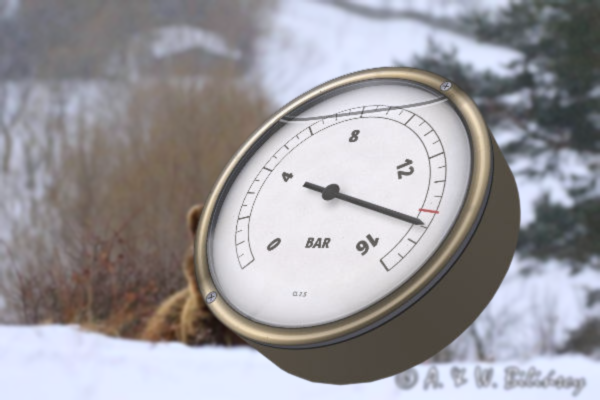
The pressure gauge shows 14.5bar
